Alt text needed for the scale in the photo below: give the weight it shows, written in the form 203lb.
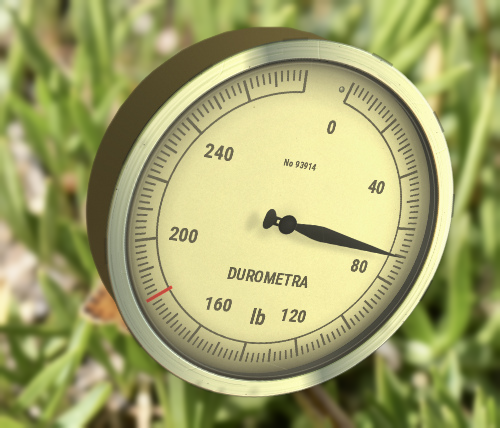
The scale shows 70lb
